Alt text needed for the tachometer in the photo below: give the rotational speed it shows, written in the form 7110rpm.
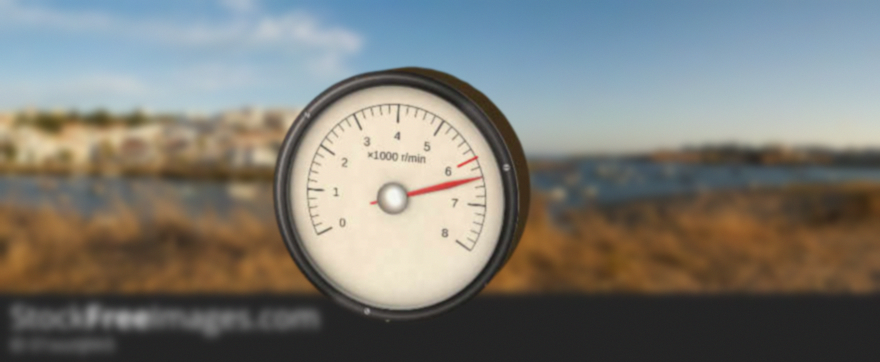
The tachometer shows 6400rpm
